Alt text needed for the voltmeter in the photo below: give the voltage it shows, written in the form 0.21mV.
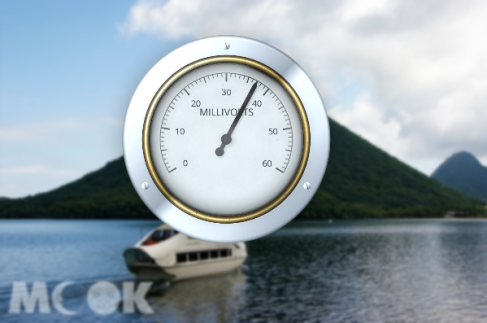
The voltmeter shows 37mV
